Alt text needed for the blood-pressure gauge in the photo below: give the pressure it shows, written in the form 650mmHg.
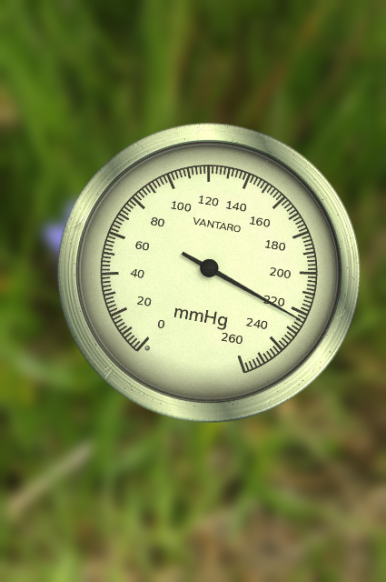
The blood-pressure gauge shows 224mmHg
